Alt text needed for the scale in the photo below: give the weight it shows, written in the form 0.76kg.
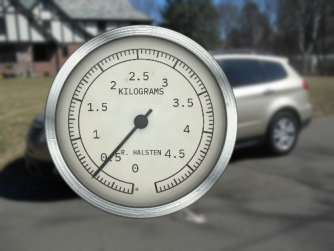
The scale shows 0.5kg
